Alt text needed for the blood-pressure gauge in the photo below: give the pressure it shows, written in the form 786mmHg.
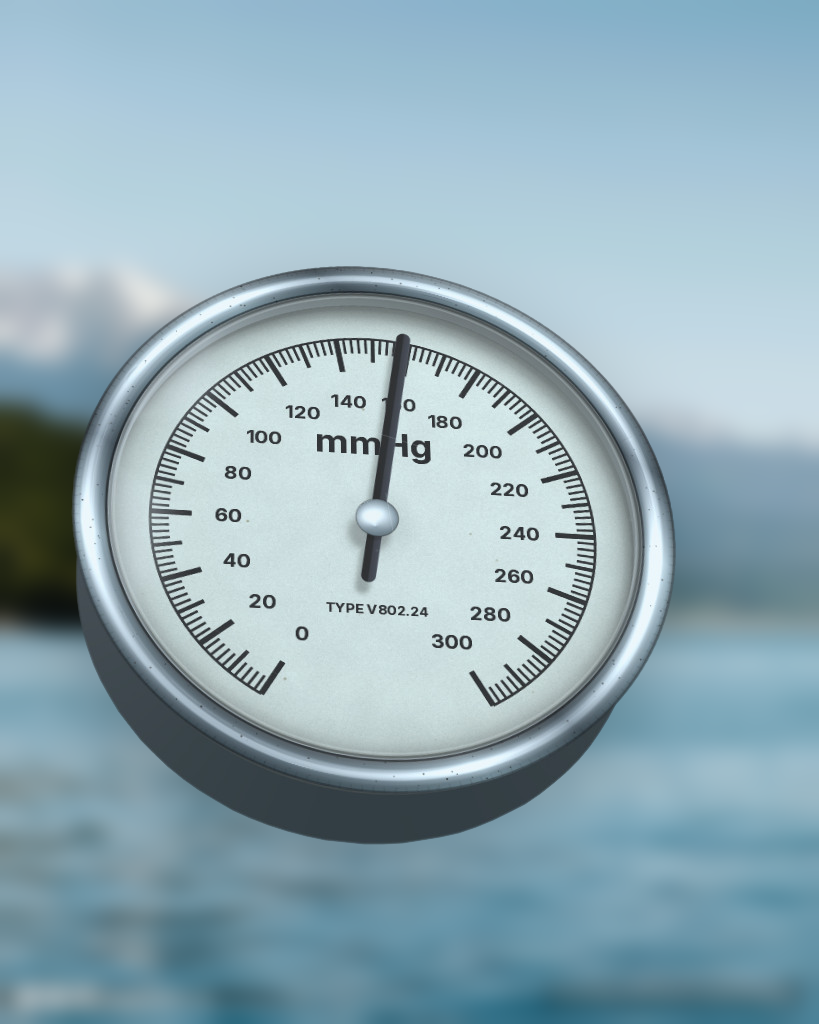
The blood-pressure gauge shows 158mmHg
